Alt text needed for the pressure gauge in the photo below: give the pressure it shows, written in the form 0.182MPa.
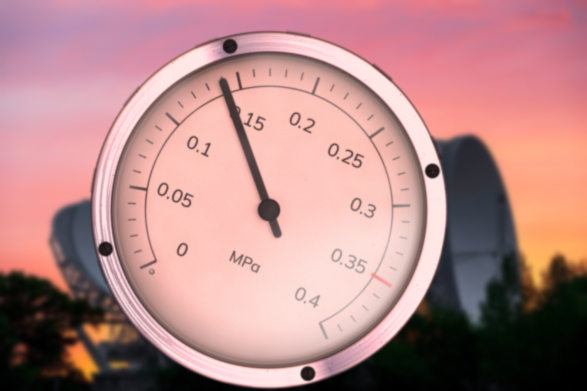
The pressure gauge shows 0.14MPa
